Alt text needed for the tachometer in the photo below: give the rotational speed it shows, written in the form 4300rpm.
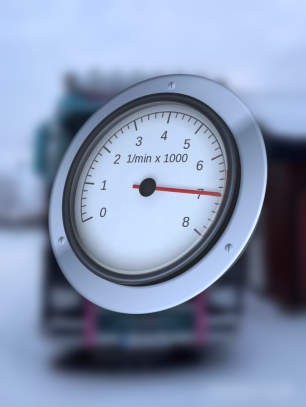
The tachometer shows 7000rpm
